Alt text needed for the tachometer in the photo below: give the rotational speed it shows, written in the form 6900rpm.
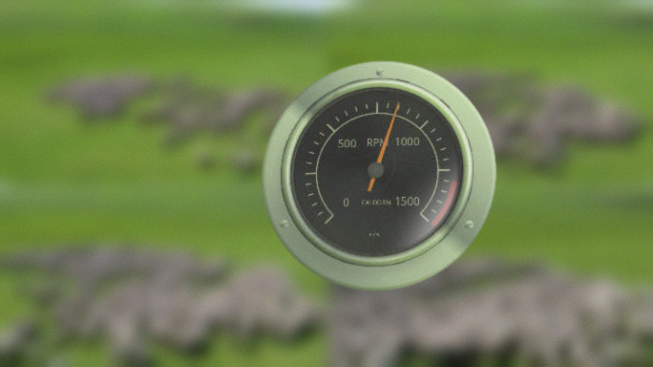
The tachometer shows 850rpm
